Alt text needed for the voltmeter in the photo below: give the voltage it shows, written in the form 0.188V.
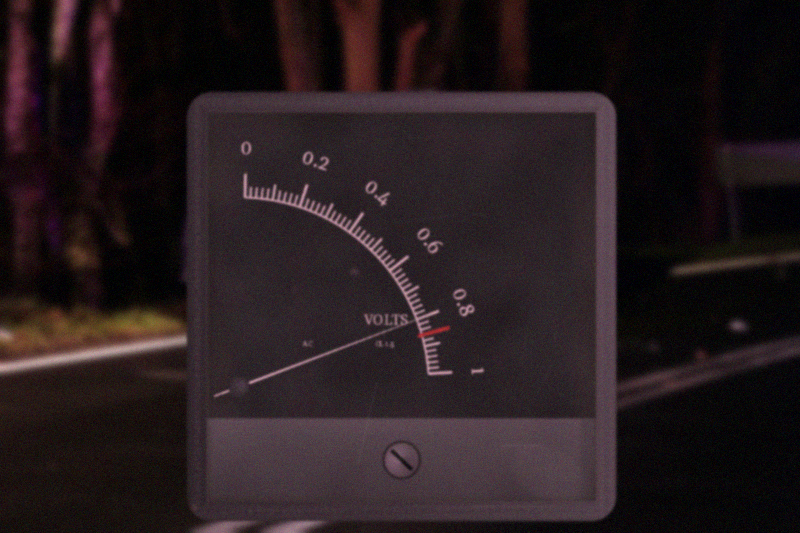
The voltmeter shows 0.8V
